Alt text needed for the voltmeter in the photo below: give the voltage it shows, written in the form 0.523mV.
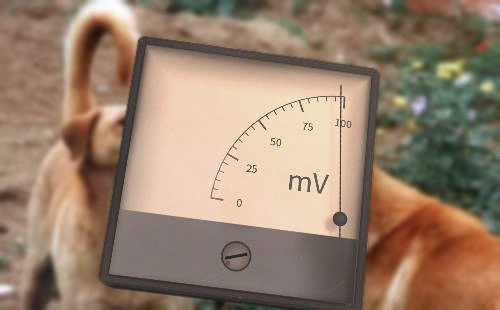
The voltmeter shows 97.5mV
